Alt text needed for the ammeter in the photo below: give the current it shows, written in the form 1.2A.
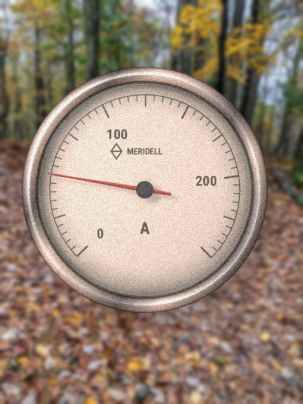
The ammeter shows 50A
